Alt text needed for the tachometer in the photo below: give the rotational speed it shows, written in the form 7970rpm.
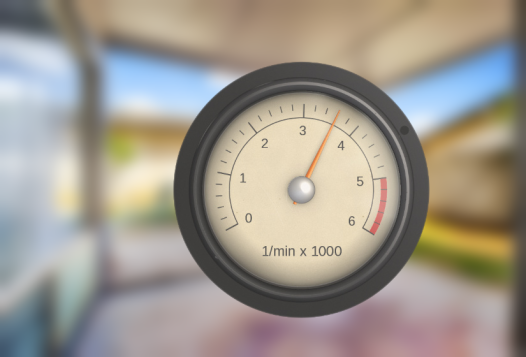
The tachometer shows 3600rpm
